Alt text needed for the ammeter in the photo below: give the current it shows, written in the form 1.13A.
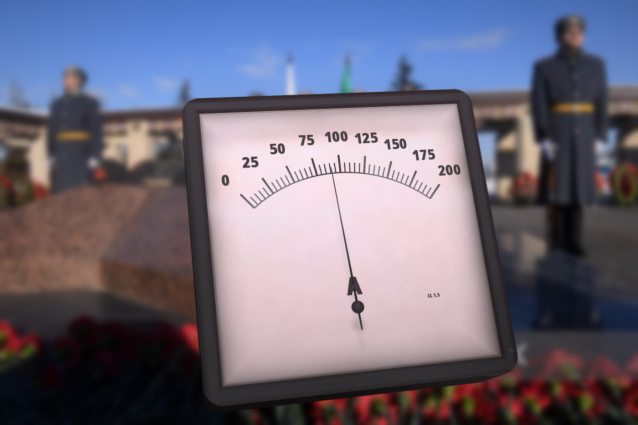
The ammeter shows 90A
